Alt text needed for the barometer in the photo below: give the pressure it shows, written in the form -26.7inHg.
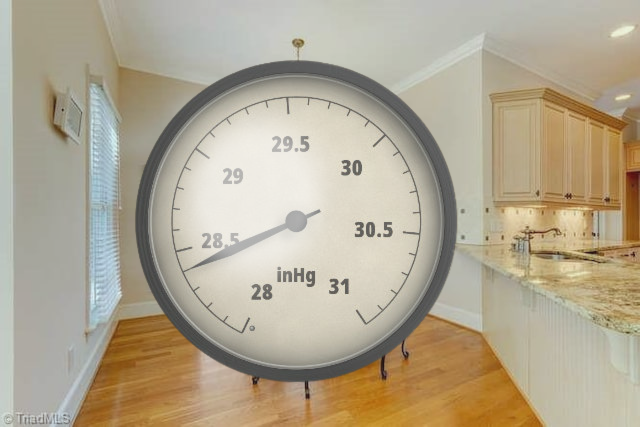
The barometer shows 28.4inHg
